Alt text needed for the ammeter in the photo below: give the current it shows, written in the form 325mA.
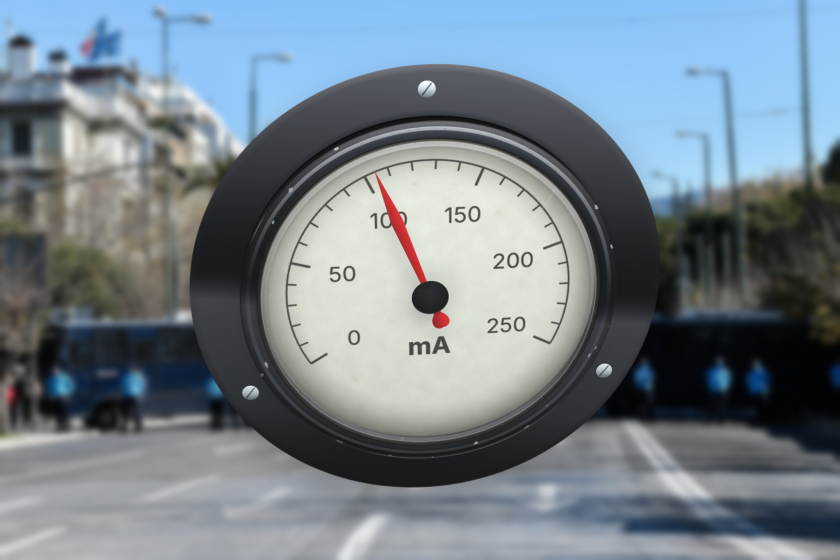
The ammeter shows 105mA
